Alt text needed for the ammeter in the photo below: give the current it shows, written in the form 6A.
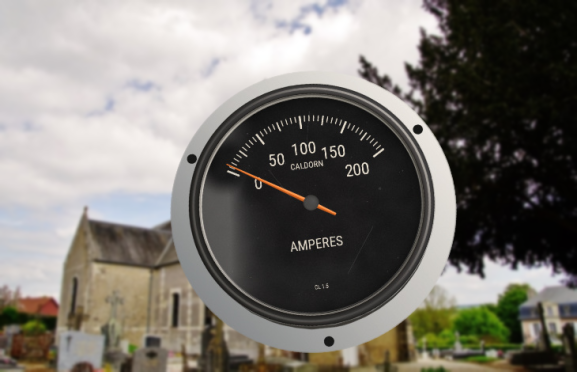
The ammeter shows 5A
